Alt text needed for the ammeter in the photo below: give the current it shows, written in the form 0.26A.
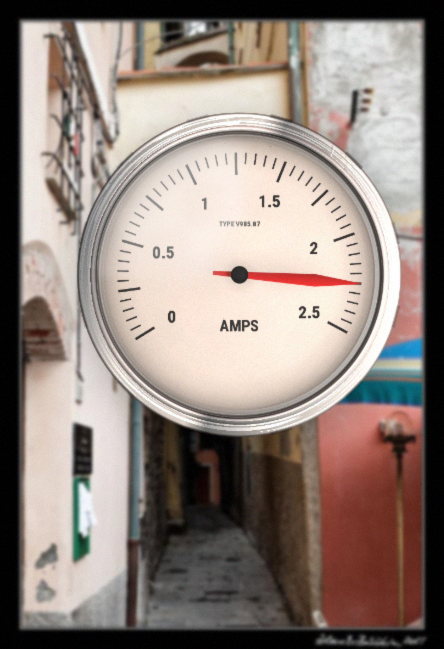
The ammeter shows 2.25A
